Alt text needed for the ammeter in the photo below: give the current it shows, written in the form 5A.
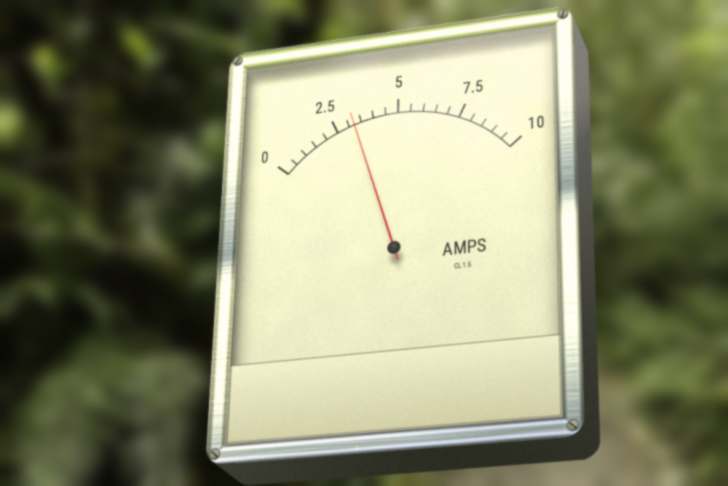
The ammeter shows 3.25A
